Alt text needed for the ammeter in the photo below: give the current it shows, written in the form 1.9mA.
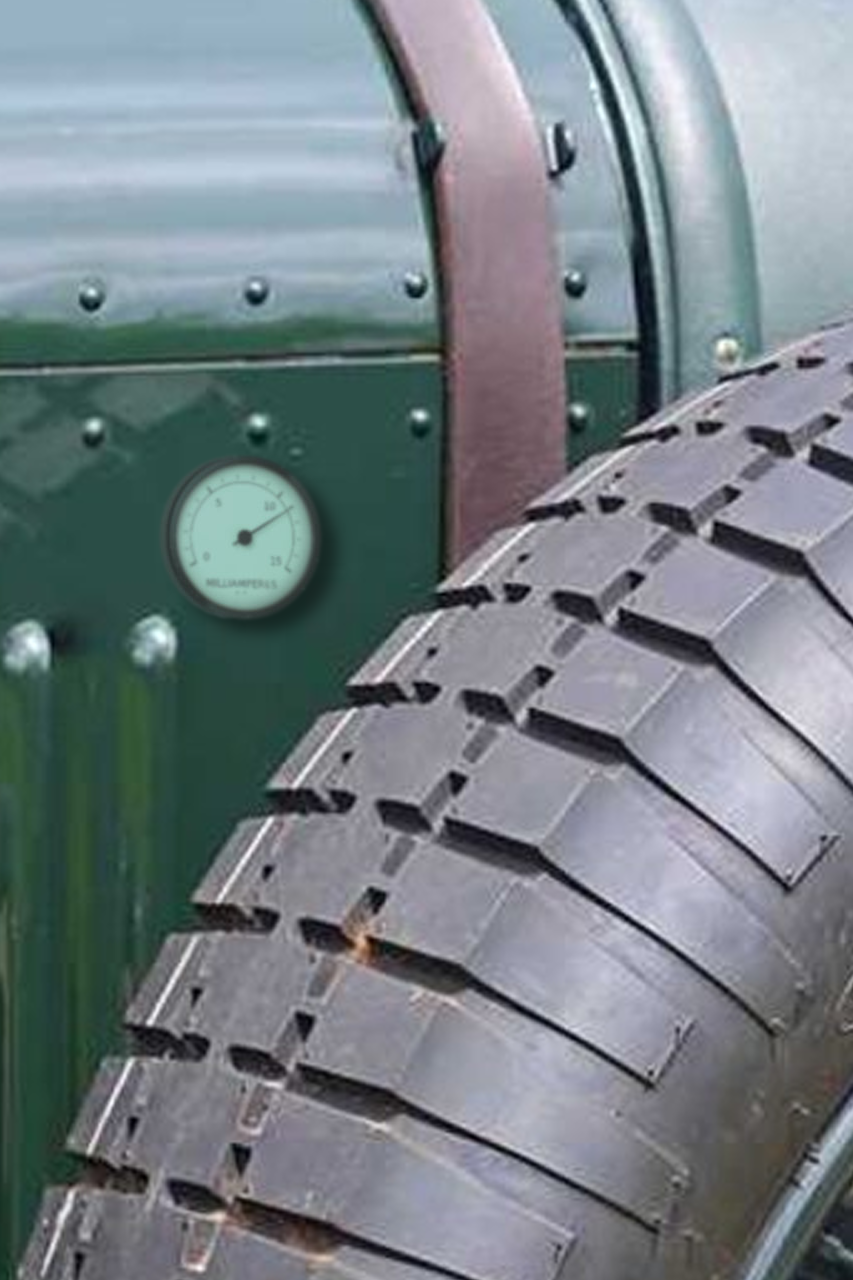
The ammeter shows 11mA
